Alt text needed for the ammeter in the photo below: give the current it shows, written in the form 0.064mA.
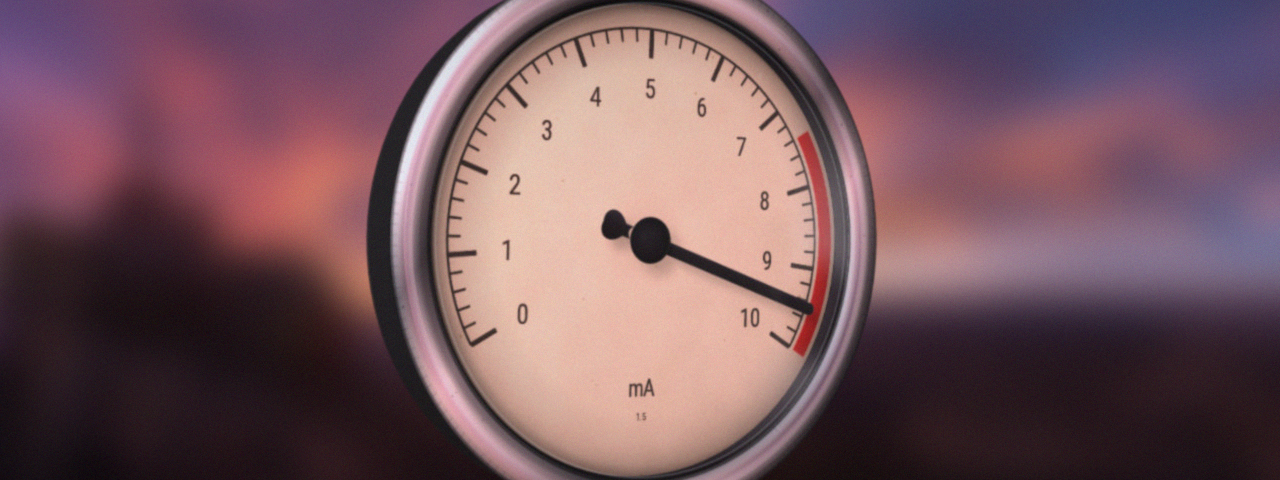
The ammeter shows 9.5mA
